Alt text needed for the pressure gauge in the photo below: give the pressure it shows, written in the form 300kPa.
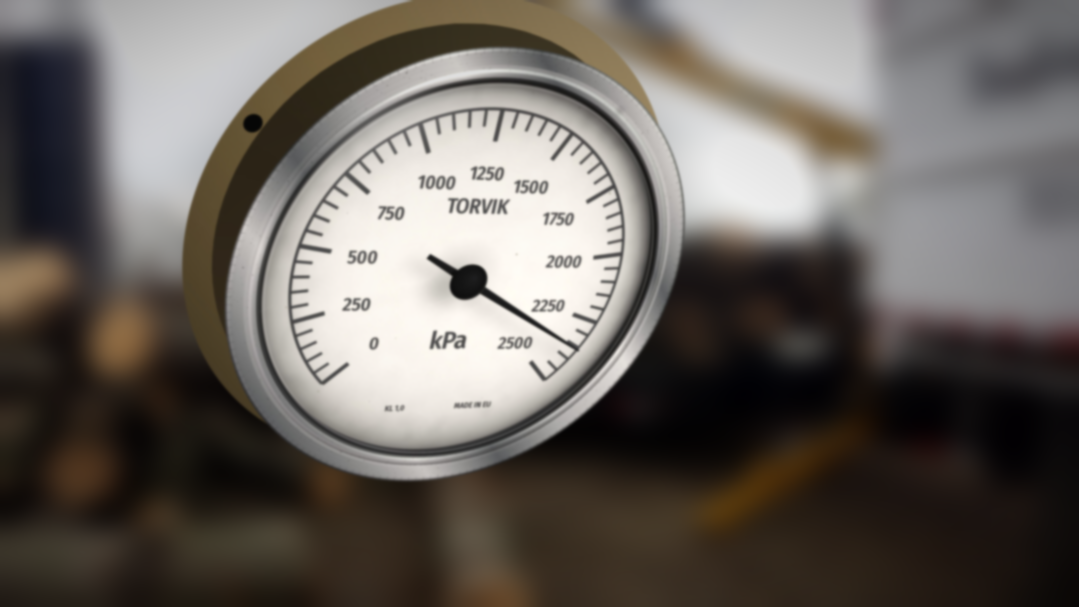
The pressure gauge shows 2350kPa
